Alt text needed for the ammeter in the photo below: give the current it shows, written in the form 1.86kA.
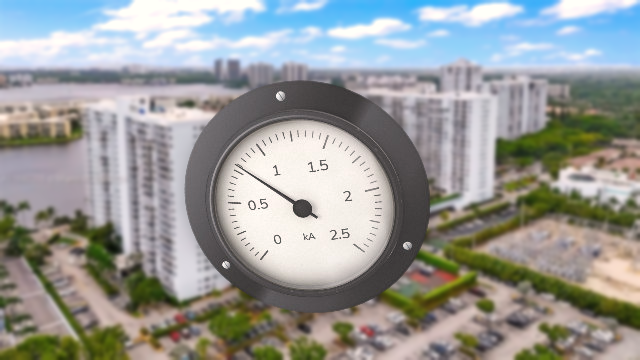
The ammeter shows 0.8kA
